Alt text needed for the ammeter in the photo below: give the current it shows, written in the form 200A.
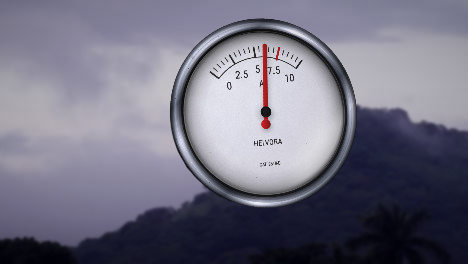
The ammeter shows 6A
